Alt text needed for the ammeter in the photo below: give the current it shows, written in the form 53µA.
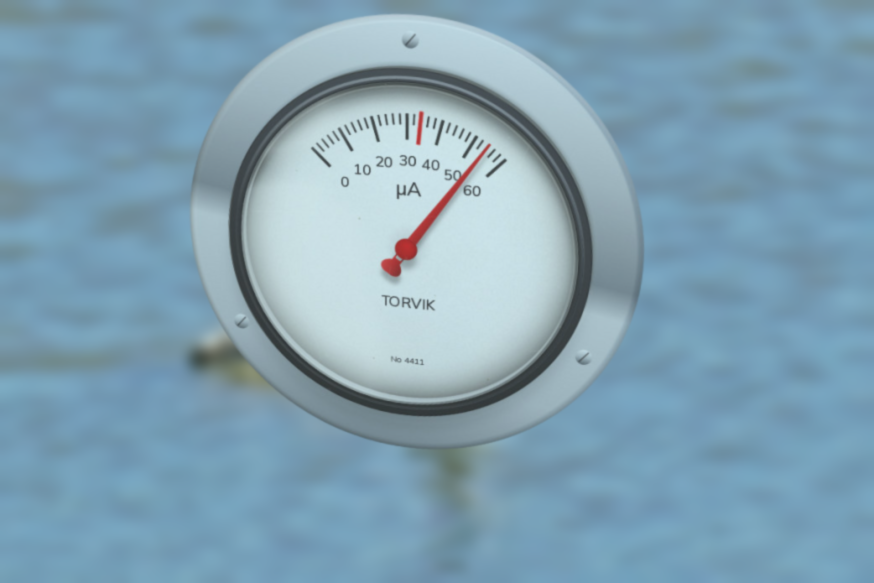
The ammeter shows 54µA
